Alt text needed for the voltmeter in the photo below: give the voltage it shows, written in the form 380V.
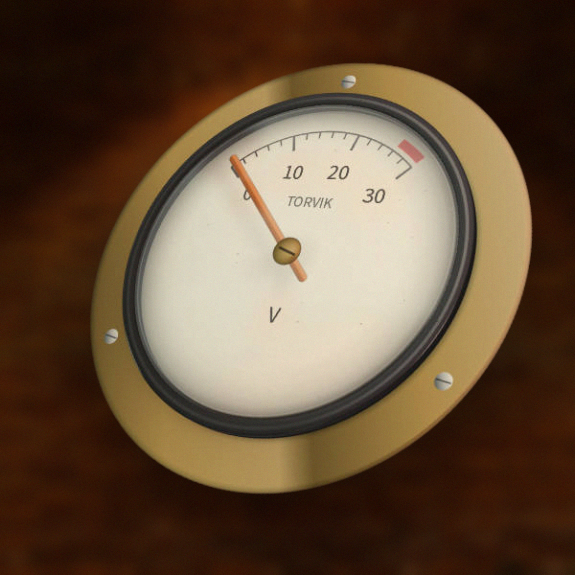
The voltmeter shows 1V
